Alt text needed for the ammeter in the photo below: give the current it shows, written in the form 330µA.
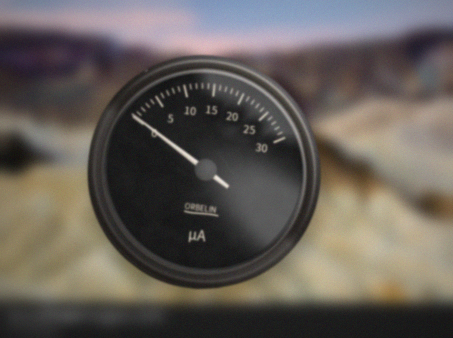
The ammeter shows 0µA
